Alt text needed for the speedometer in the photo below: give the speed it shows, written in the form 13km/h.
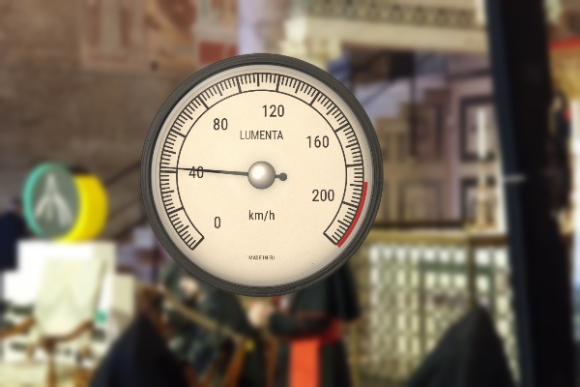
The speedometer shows 42km/h
